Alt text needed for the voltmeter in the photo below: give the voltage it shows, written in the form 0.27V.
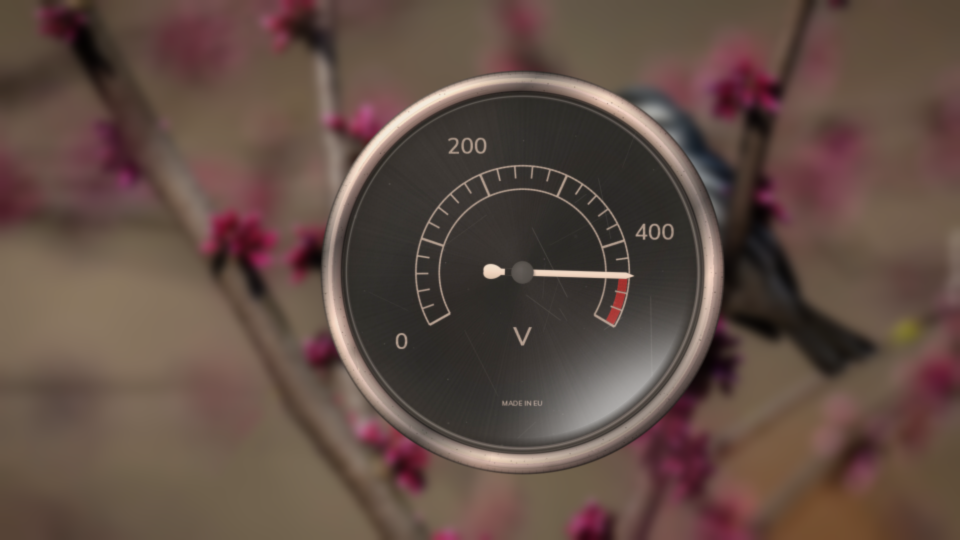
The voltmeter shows 440V
